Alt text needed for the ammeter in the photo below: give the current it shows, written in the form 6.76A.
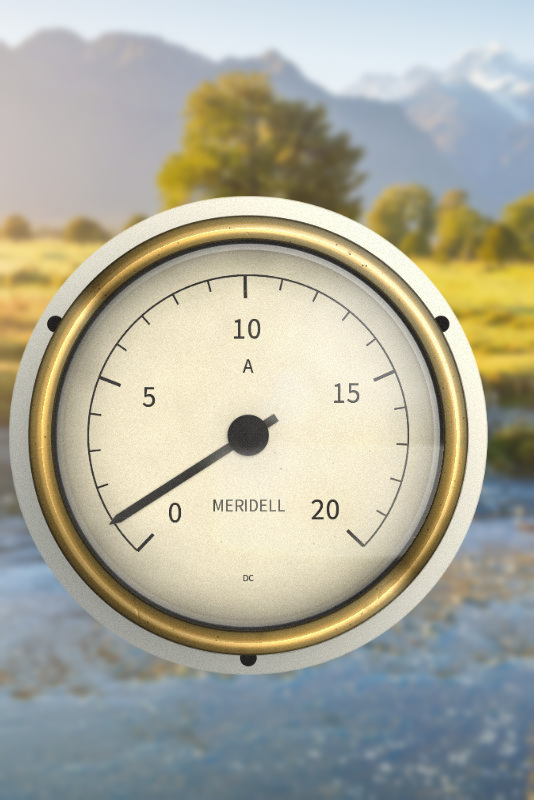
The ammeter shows 1A
